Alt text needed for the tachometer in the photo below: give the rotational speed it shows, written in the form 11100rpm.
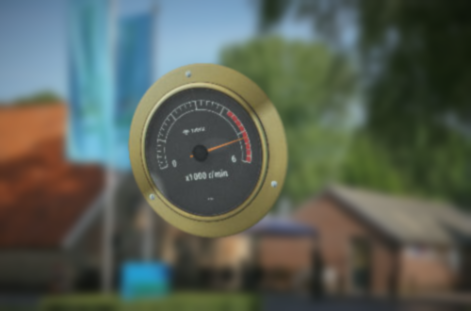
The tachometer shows 5200rpm
